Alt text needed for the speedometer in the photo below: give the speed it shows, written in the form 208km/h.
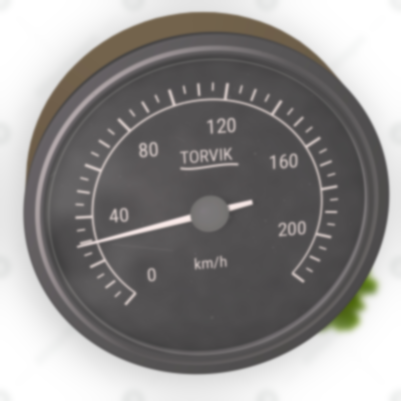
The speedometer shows 30km/h
